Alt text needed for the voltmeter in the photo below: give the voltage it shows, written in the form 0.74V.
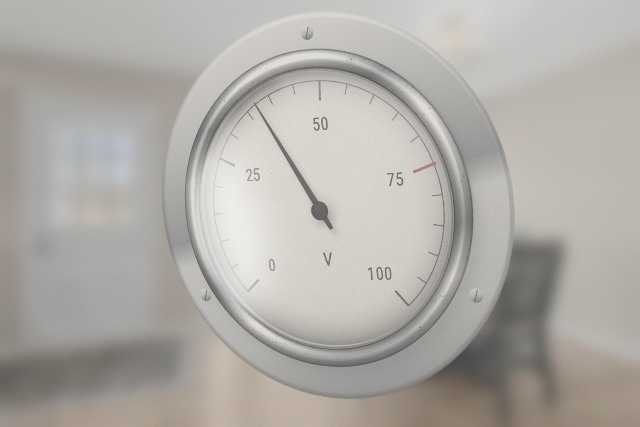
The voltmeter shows 37.5V
